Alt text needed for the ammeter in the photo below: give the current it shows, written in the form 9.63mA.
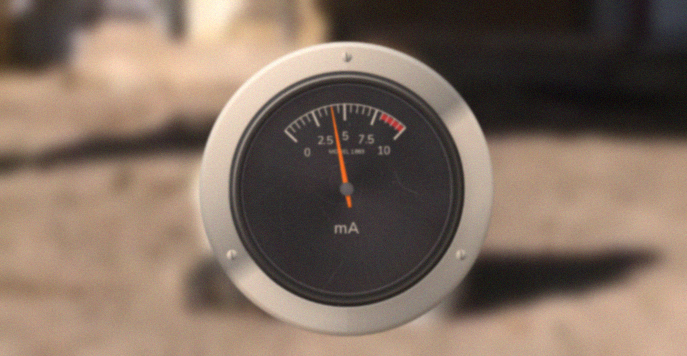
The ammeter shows 4mA
